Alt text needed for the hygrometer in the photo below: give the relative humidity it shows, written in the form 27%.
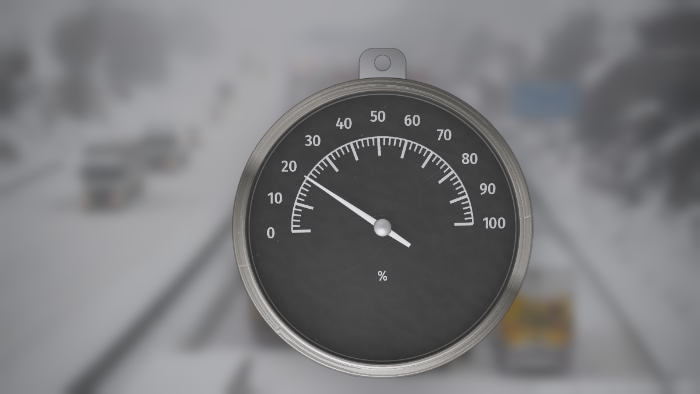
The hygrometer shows 20%
